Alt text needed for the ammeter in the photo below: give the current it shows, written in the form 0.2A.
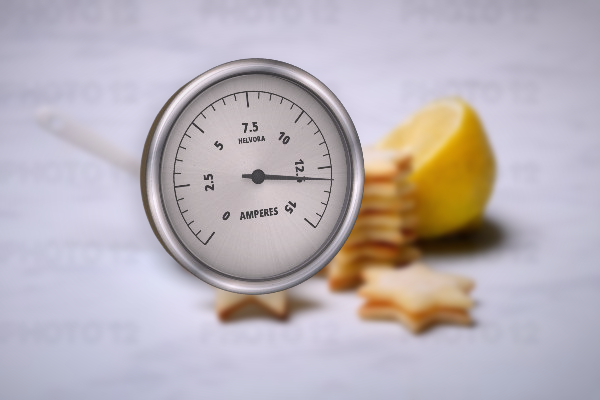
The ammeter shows 13A
